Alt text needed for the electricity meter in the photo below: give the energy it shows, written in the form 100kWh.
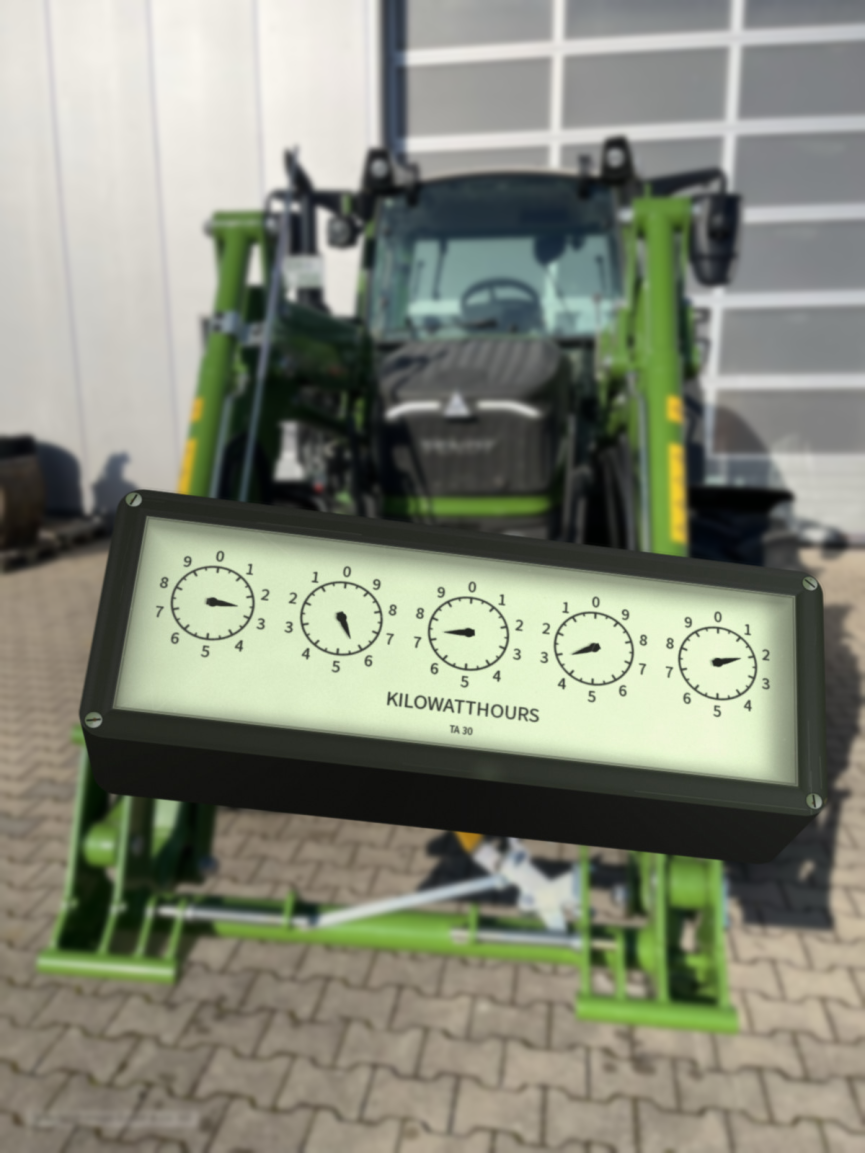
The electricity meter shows 25732kWh
